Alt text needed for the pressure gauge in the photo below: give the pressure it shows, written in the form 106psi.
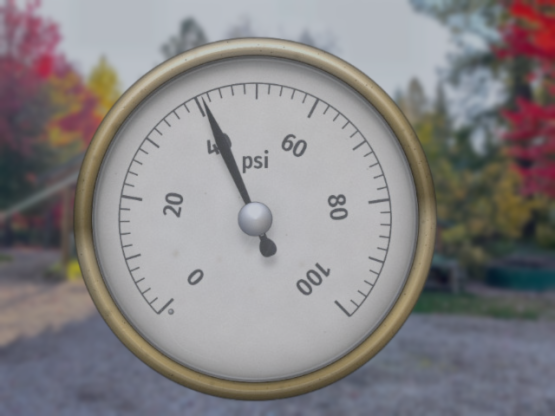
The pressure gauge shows 41psi
